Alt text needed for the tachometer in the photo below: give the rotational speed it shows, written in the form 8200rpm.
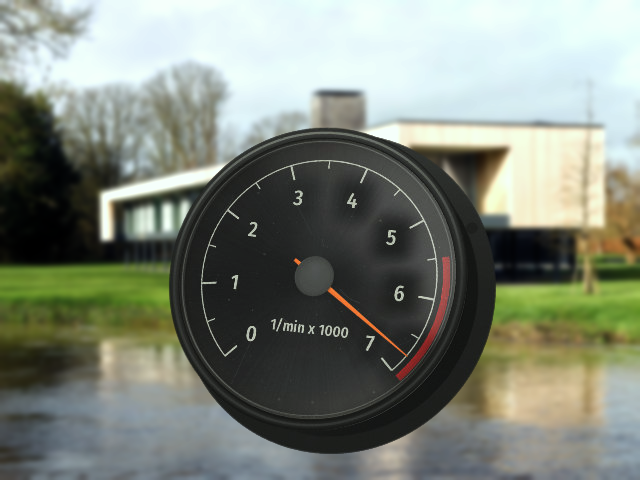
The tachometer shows 6750rpm
